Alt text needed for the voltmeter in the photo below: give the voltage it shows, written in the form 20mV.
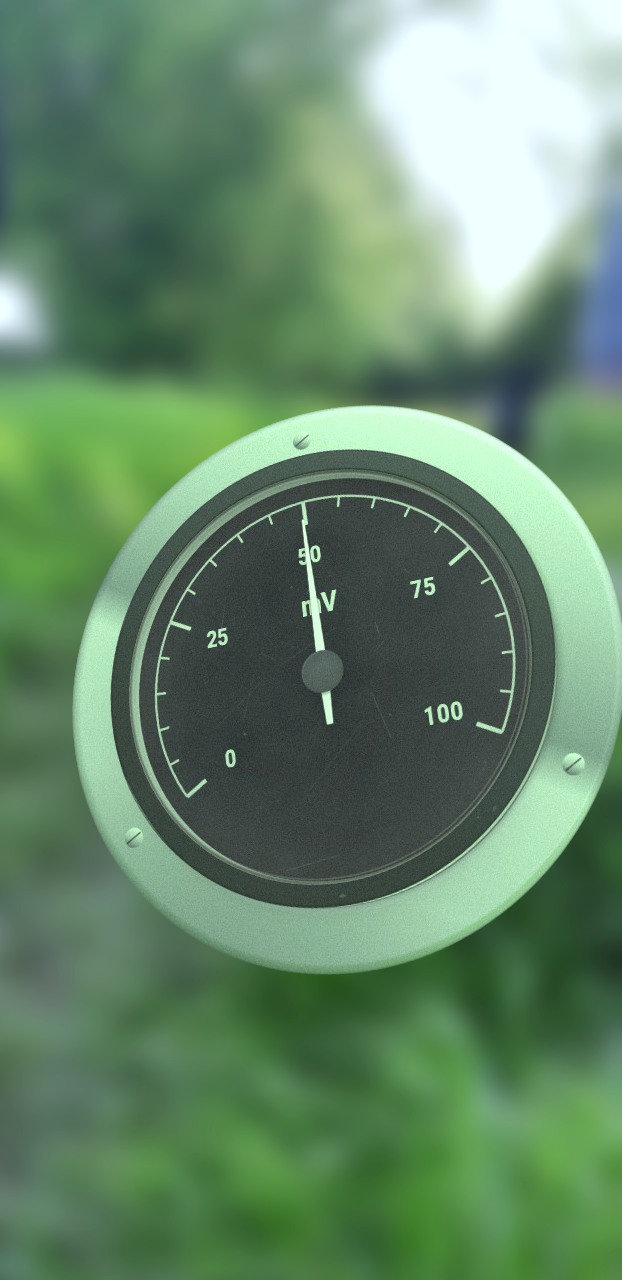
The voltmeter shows 50mV
